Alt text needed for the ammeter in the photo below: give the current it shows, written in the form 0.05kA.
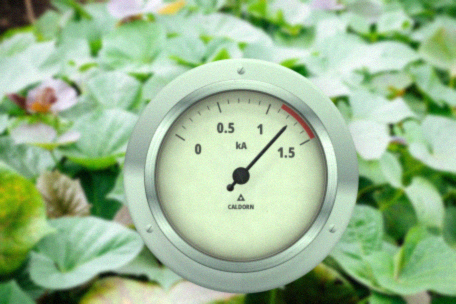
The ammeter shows 1.25kA
